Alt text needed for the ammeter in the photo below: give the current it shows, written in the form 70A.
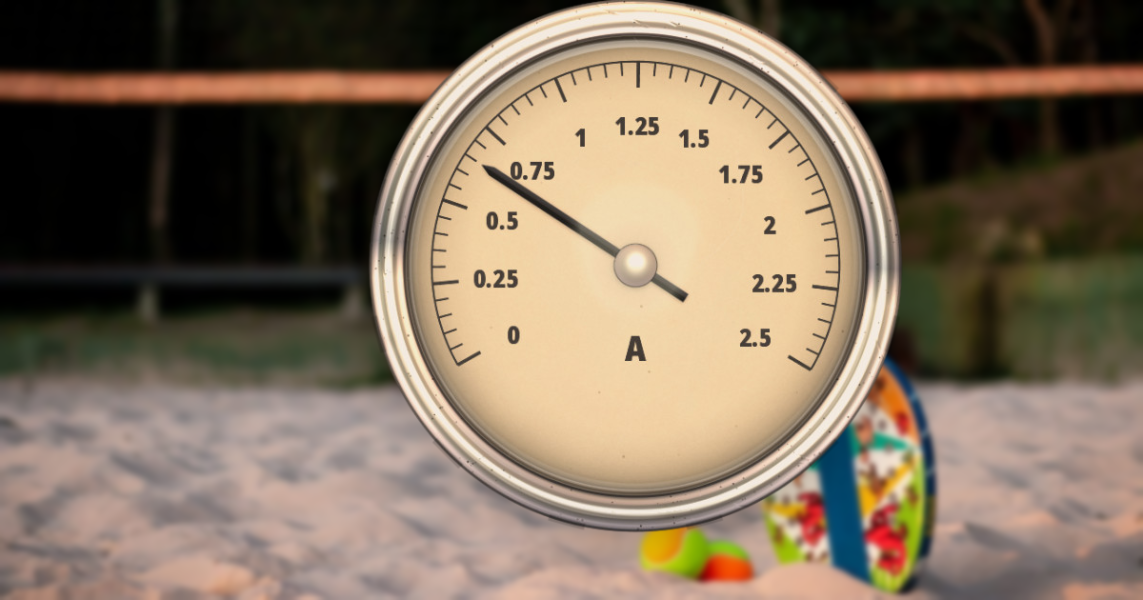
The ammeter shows 0.65A
